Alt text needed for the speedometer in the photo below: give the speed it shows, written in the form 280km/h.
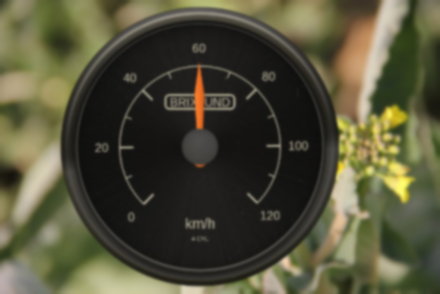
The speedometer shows 60km/h
